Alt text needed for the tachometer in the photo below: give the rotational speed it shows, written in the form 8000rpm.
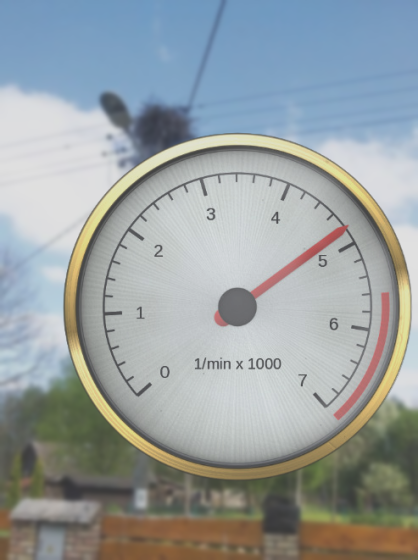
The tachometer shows 4800rpm
